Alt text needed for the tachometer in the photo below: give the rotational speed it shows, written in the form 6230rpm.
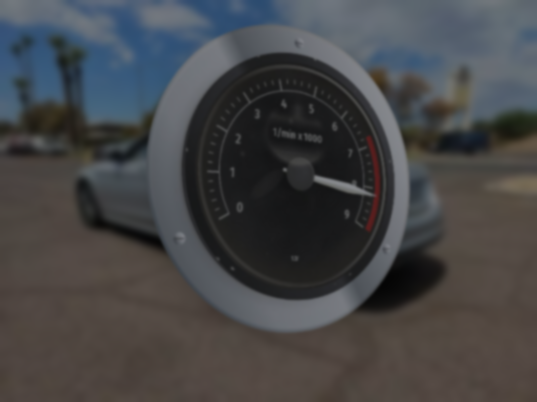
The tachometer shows 8200rpm
